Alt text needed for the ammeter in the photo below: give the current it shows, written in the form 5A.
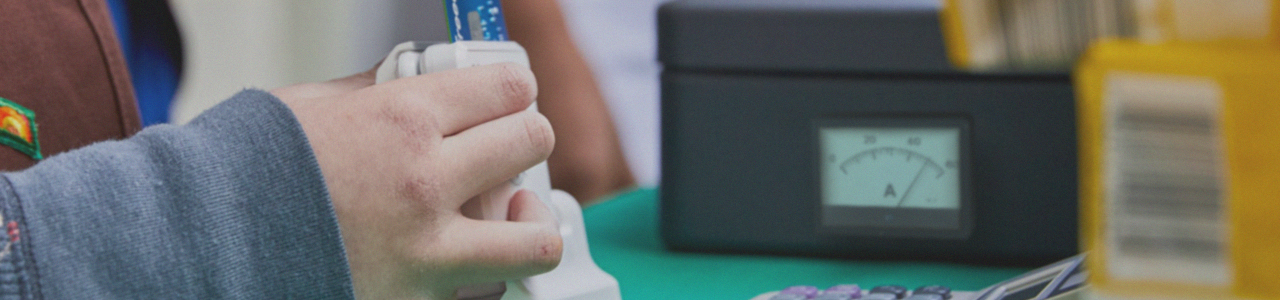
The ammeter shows 50A
